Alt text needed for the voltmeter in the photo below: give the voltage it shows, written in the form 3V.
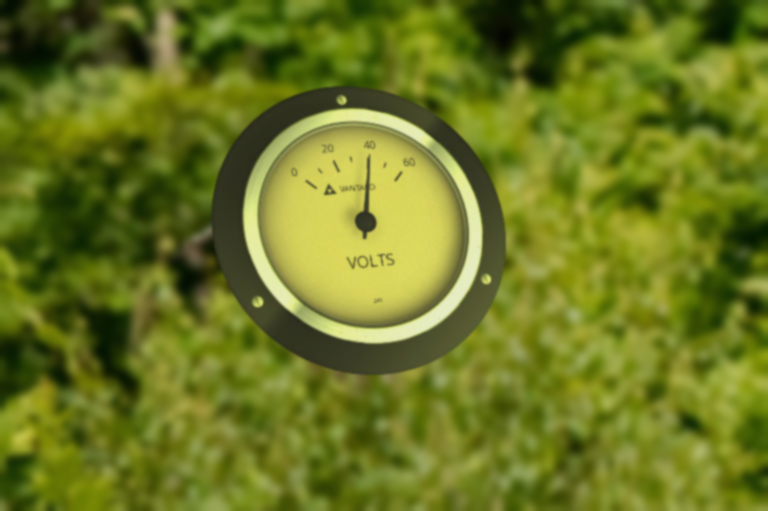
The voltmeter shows 40V
